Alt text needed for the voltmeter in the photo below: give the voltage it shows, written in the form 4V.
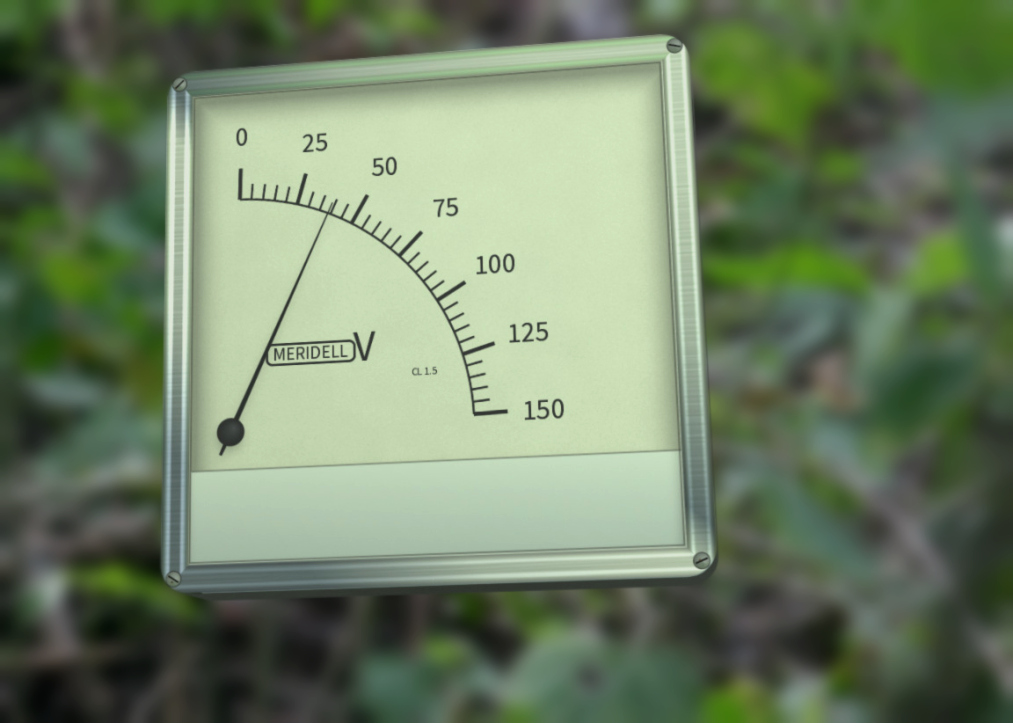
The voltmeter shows 40V
